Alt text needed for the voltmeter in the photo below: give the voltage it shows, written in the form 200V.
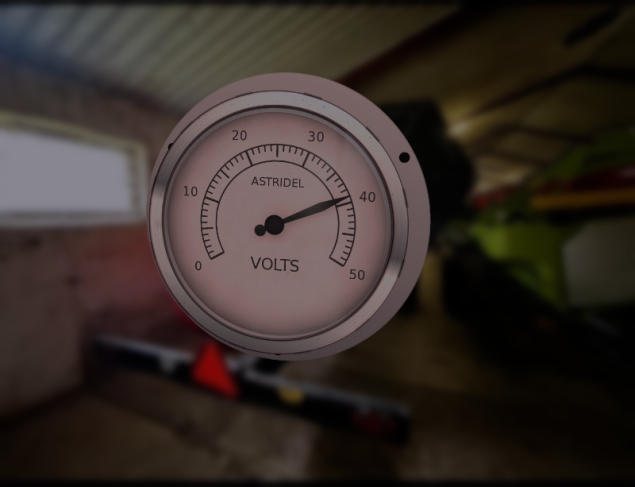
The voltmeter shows 39V
